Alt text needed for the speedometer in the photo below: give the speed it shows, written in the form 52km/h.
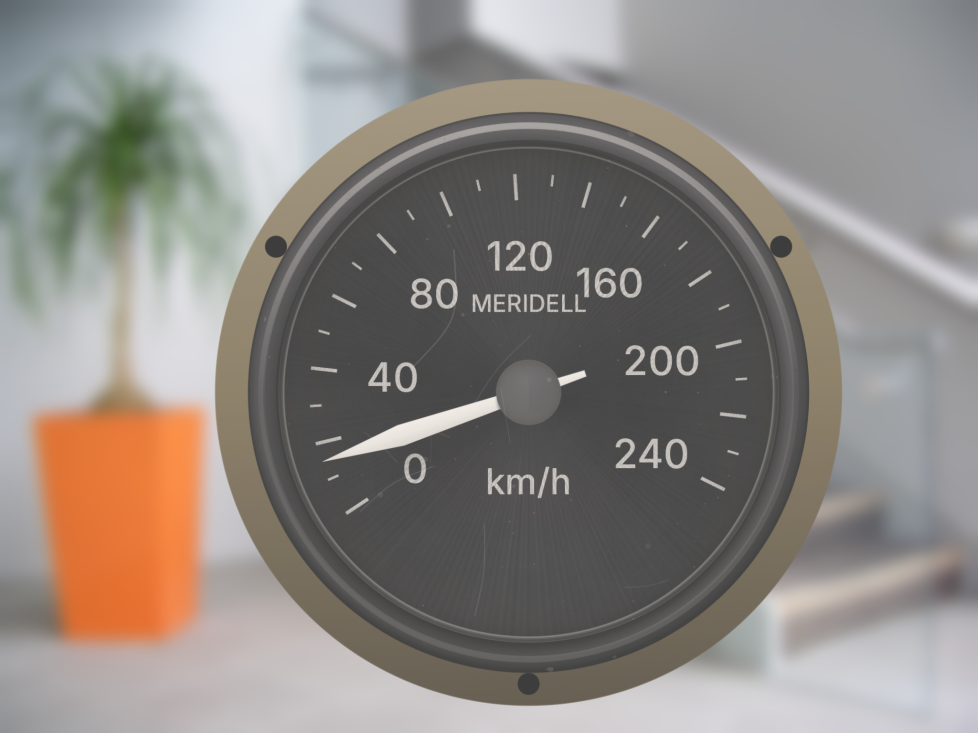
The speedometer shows 15km/h
